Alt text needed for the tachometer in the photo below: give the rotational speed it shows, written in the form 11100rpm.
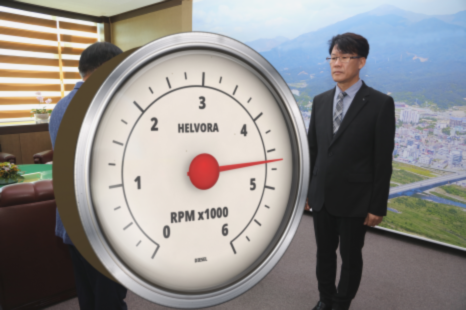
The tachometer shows 4625rpm
